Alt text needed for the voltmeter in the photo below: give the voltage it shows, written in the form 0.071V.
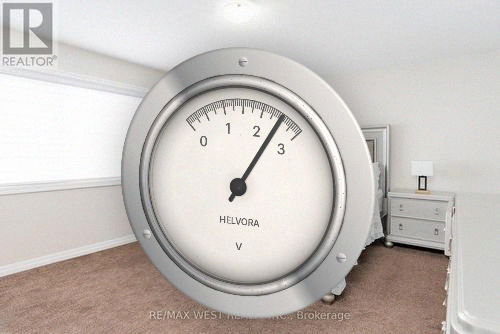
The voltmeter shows 2.5V
